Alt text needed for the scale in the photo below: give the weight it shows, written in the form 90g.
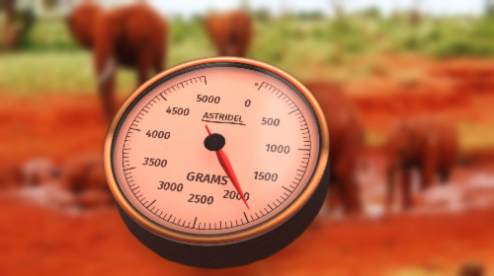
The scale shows 1950g
